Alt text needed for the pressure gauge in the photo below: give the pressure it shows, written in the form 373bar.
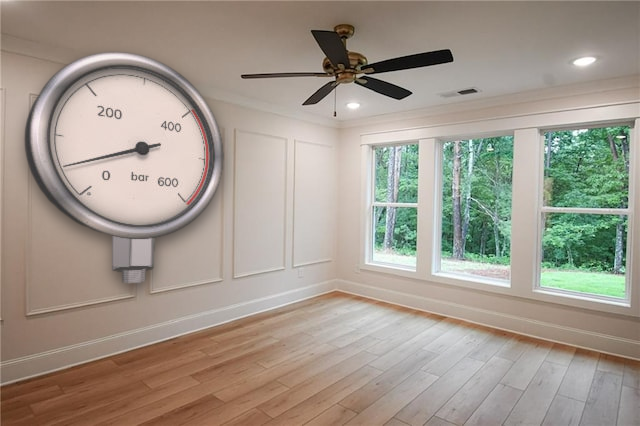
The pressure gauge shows 50bar
